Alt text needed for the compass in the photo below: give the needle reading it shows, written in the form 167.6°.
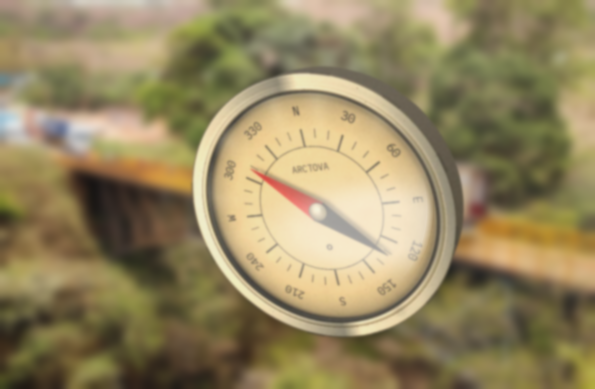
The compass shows 310°
